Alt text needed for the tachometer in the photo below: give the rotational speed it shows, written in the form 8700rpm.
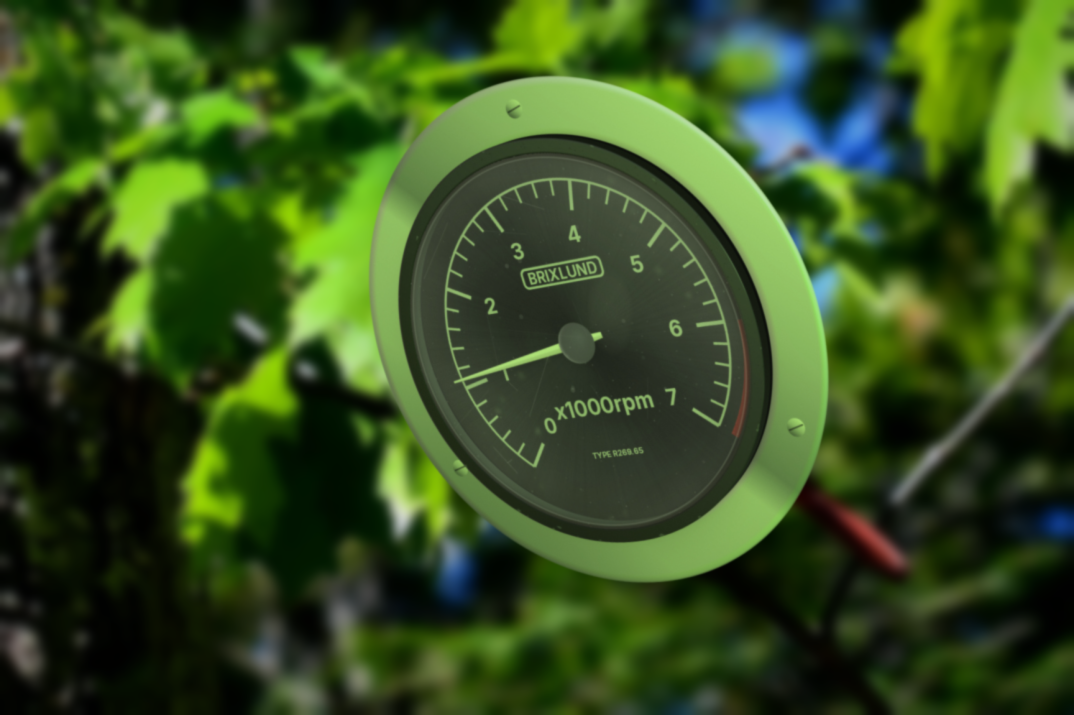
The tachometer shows 1100rpm
